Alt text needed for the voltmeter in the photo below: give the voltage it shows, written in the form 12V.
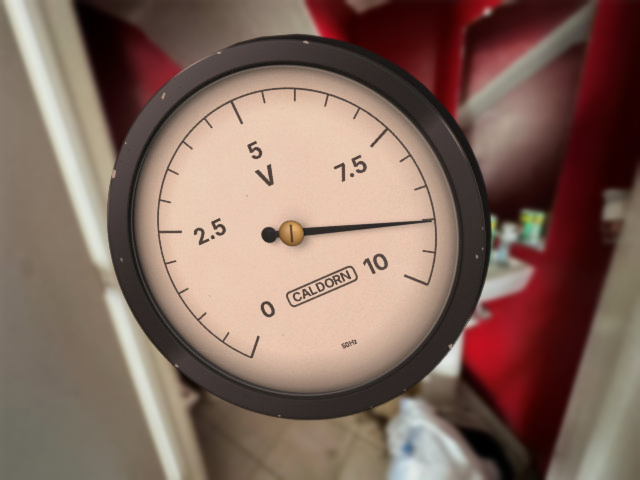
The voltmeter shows 9V
